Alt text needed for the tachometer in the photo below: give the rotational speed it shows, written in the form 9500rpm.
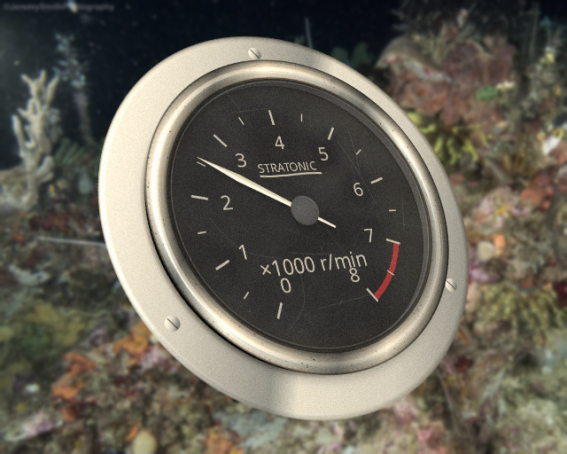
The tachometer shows 2500rpm
